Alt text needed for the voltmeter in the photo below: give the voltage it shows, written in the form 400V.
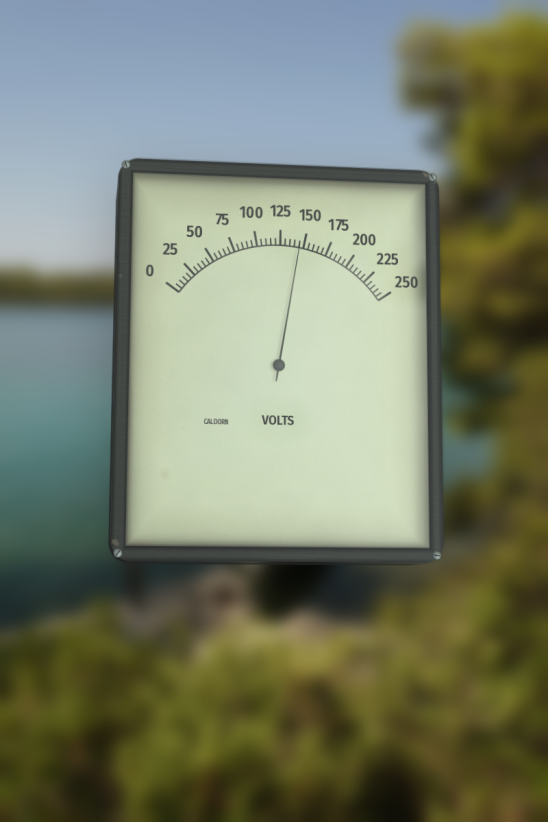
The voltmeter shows 145V
